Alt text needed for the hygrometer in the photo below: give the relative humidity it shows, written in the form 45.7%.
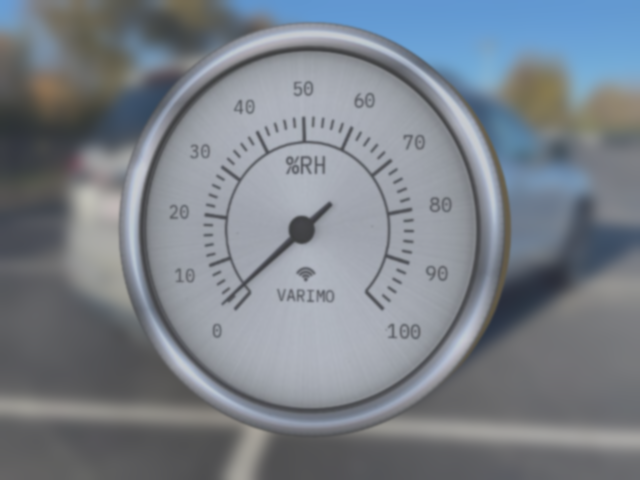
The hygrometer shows 2%
